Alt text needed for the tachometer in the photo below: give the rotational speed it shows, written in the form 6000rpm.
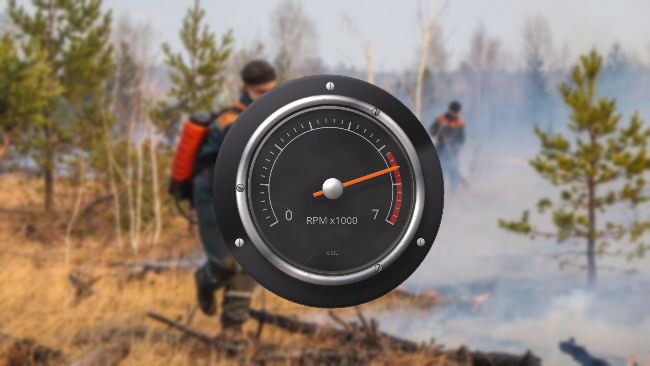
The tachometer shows 5600rpm
